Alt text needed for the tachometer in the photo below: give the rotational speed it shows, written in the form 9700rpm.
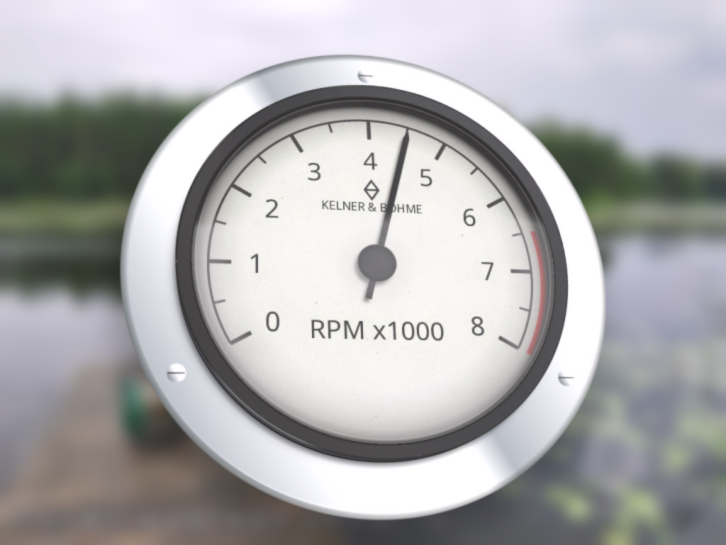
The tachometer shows 4500rpm
